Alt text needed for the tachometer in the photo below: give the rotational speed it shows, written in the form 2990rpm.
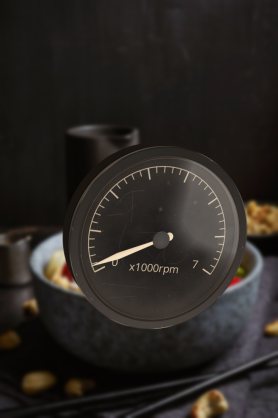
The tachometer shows 200rpm
